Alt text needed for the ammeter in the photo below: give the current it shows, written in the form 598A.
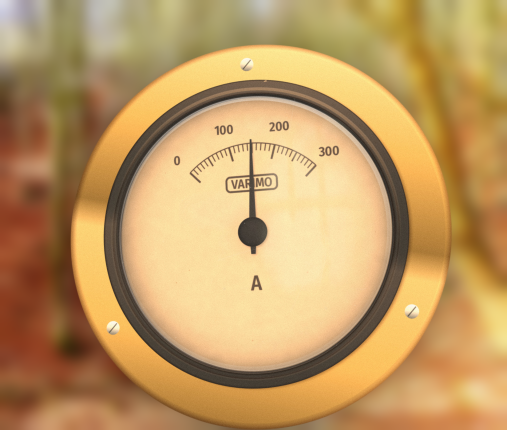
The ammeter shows 150A
